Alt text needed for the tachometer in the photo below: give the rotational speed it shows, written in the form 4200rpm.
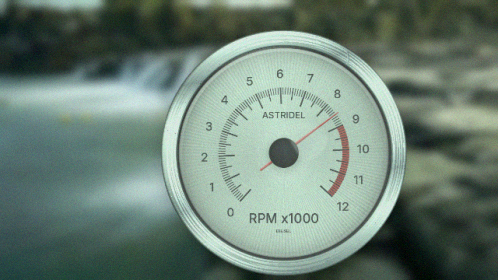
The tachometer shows 8500rpm
